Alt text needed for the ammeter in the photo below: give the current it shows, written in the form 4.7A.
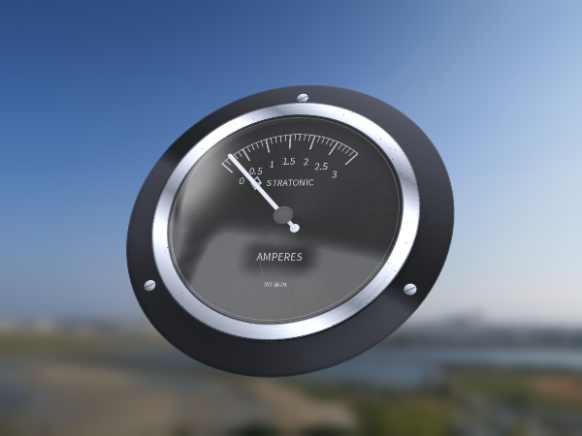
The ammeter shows 0.2A
